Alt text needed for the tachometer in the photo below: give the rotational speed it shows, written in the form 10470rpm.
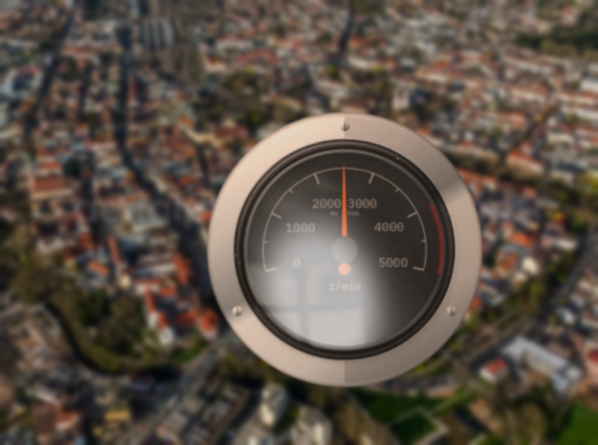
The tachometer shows 2500rpm
